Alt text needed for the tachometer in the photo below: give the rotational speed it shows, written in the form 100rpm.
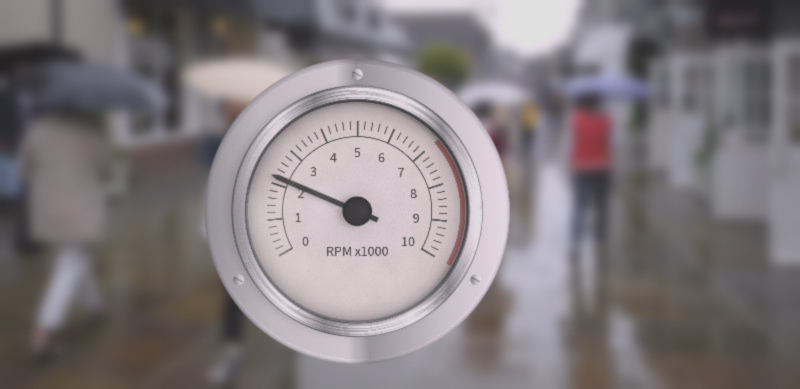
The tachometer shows 2200rpm
